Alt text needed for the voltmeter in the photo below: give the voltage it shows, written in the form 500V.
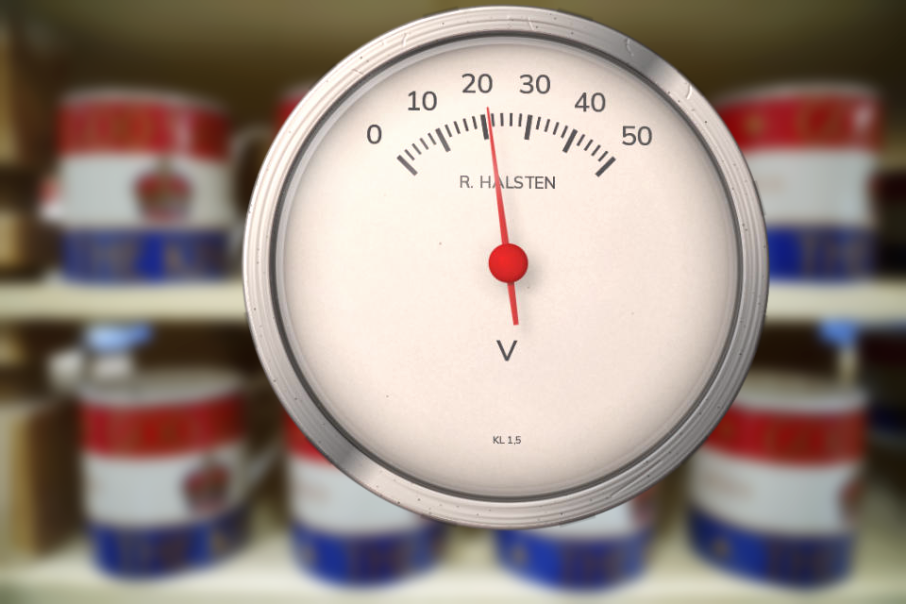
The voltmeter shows 21V
